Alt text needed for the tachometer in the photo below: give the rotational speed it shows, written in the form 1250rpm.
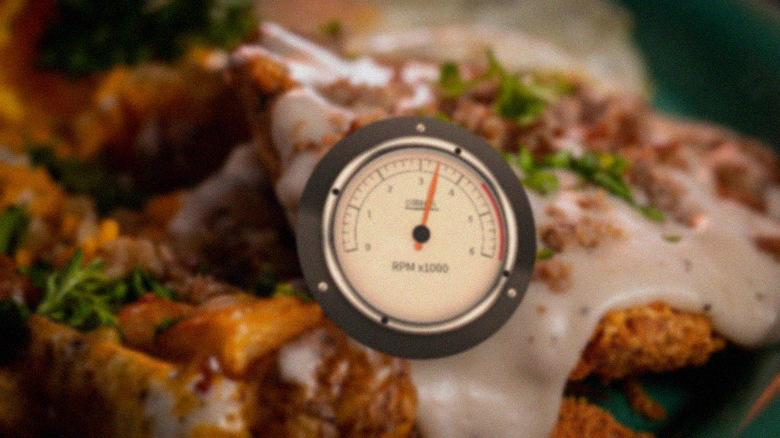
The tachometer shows 3400rpm
